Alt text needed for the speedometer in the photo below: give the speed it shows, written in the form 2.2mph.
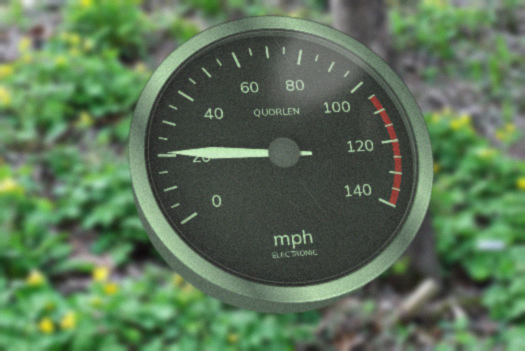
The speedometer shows 20mph
